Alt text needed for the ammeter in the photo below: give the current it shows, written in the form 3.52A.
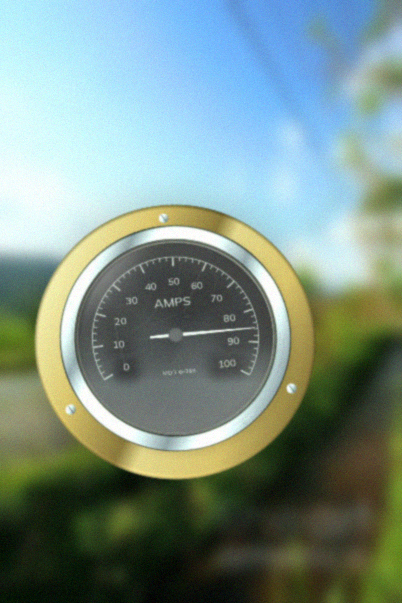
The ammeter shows 86A
